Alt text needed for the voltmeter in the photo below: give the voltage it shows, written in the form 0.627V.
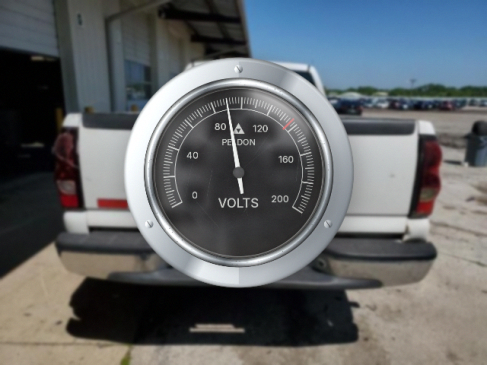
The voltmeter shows 90V
